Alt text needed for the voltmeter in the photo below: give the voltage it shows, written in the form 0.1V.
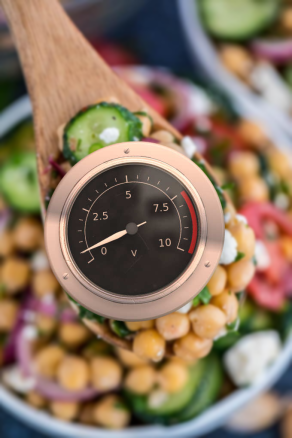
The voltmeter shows 0.5V
